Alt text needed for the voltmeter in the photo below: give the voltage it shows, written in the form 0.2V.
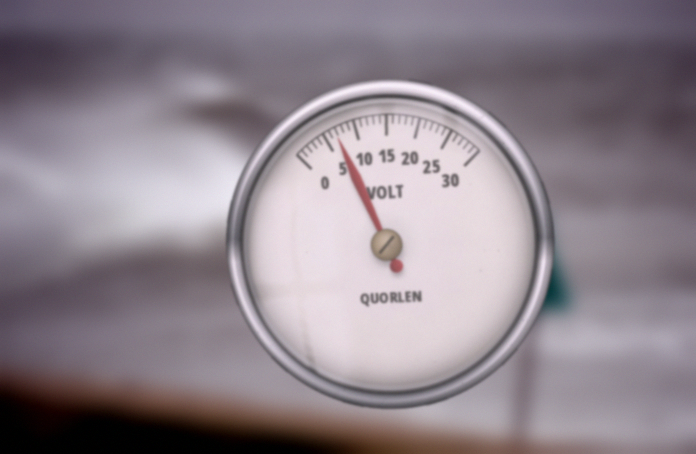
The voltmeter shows 7V
